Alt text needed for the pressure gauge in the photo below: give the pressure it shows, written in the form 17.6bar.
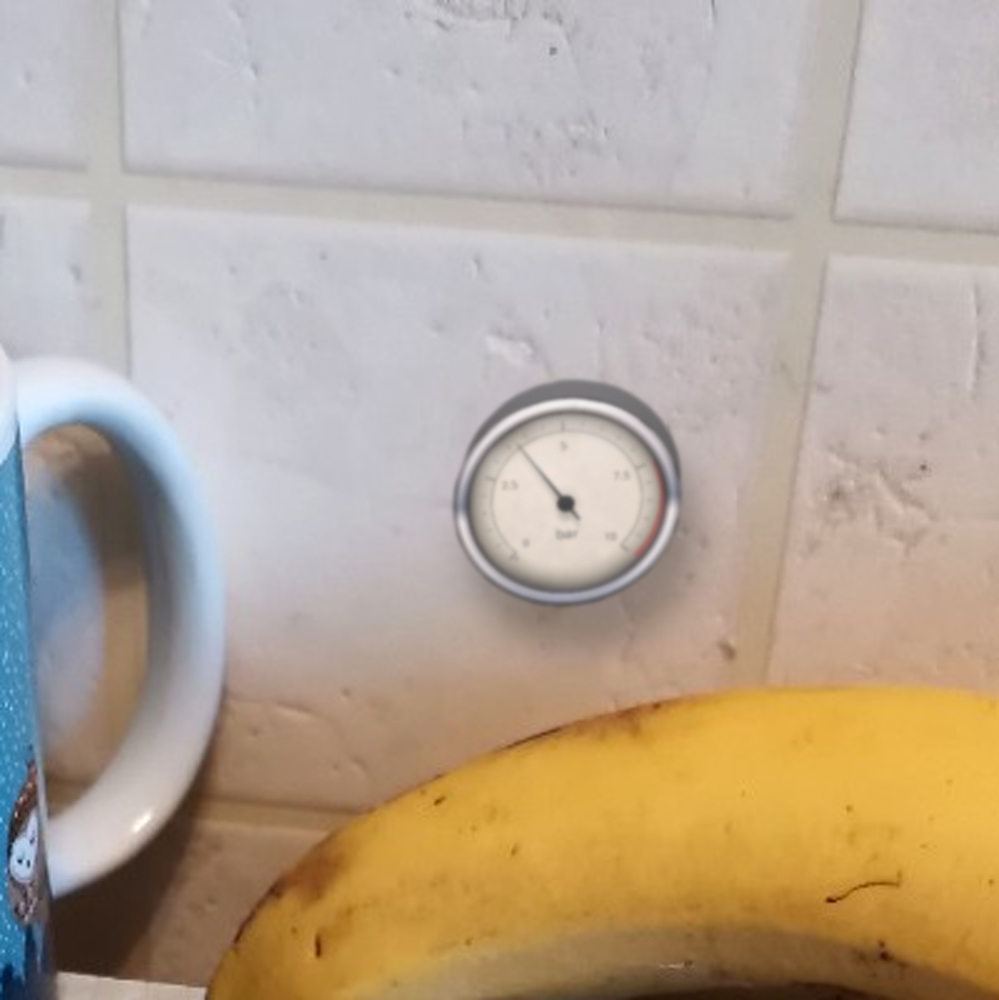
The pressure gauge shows 3.75bar
